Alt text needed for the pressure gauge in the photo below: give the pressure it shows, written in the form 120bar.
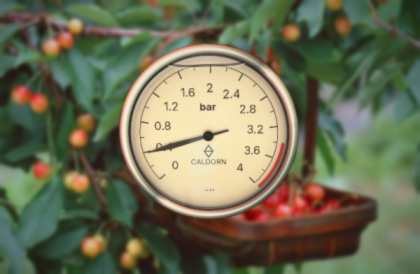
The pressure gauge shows 0.4bar
